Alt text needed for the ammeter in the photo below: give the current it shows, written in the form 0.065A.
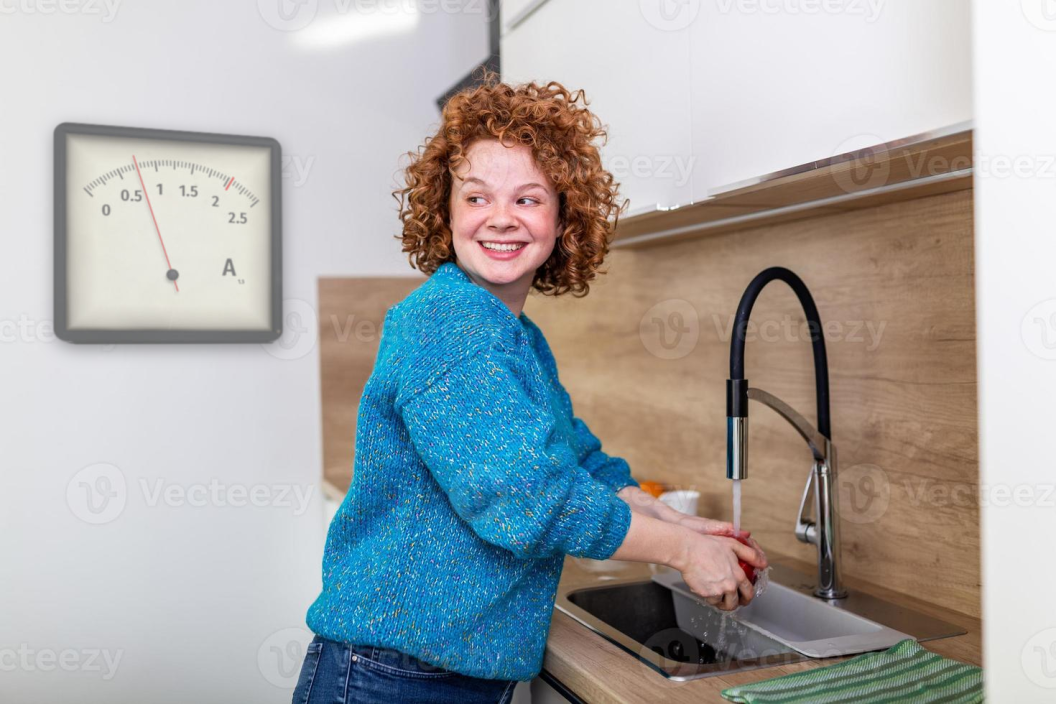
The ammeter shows 0.75A
